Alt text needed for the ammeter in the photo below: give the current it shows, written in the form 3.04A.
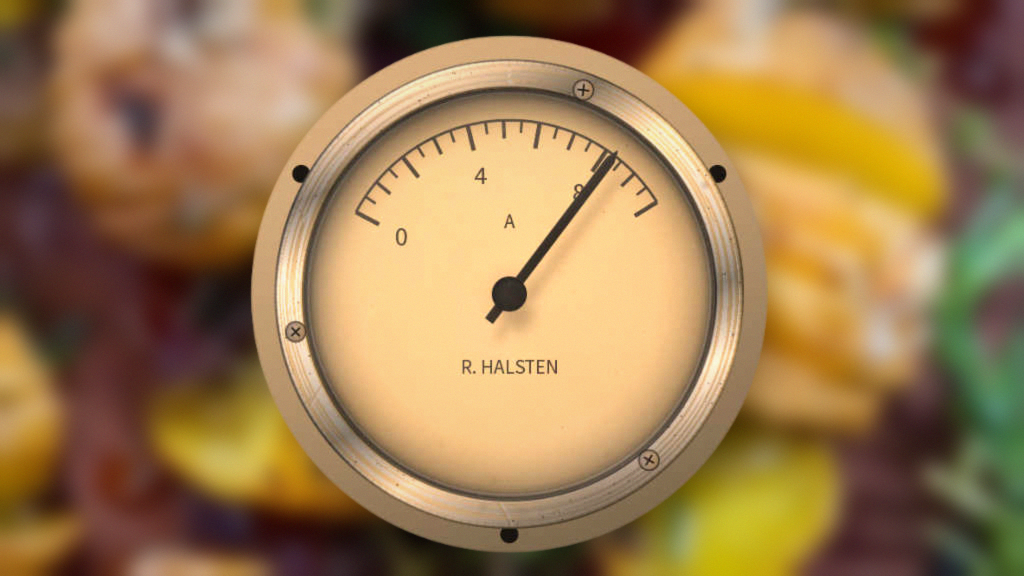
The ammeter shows 8.25A
